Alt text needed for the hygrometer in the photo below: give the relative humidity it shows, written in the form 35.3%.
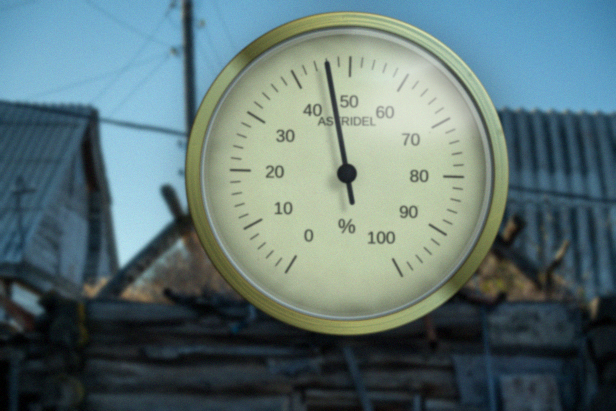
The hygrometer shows 46%
